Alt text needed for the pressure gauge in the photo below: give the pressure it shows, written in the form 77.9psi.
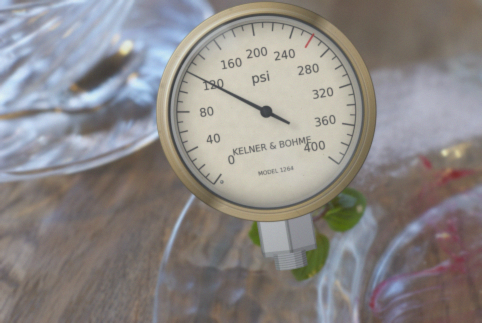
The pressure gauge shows 120psi
